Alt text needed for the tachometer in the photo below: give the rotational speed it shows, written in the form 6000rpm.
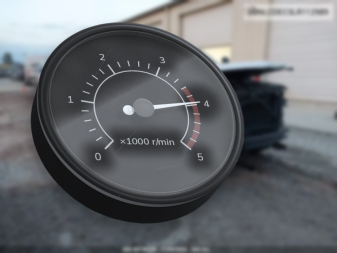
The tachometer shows 4000rpm
